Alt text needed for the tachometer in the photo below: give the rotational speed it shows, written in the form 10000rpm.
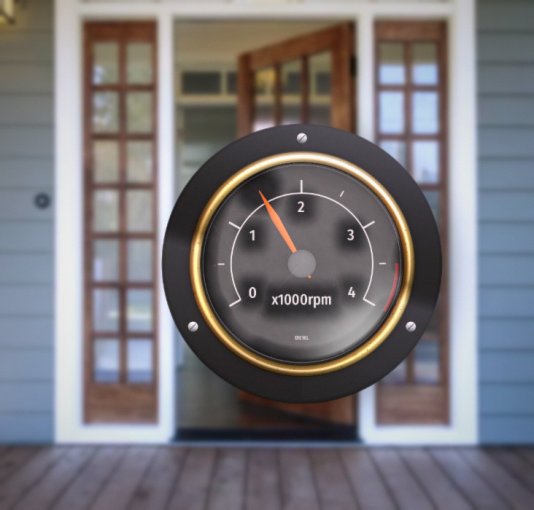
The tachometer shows 1500rpm
